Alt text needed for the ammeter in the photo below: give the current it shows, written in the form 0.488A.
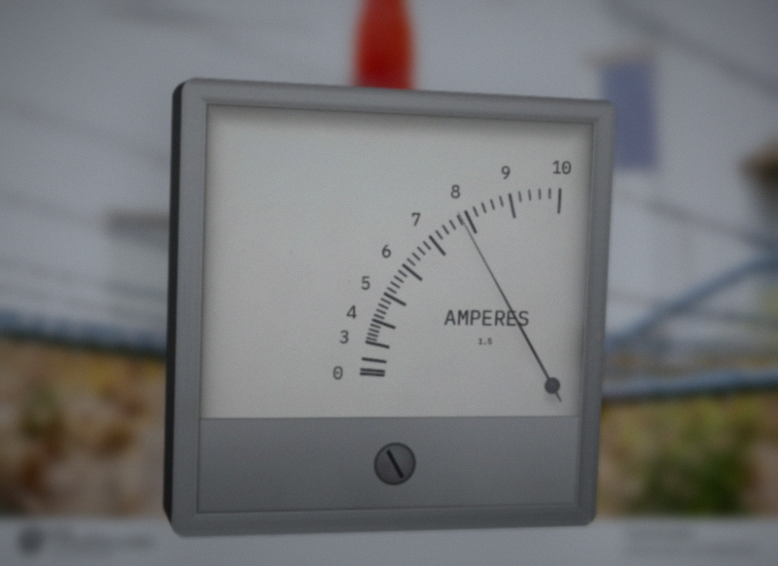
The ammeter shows 7.8A
